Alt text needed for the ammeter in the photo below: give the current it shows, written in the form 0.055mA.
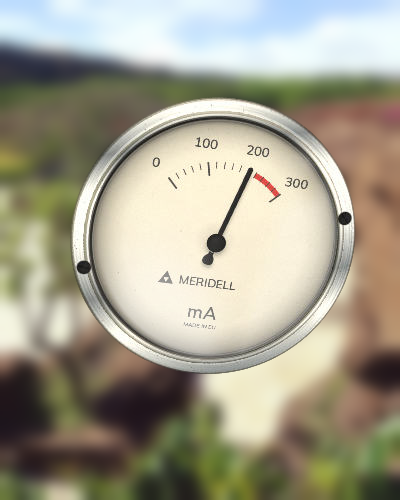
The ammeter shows 200mA
